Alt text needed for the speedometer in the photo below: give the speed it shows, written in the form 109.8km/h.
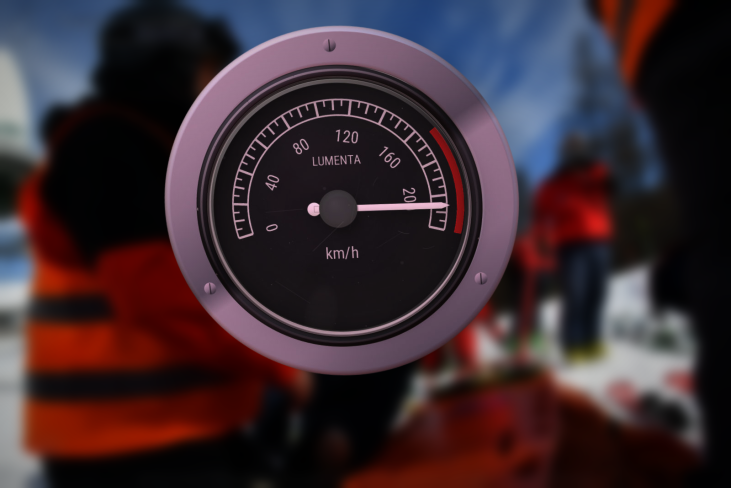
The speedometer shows 205km/h
